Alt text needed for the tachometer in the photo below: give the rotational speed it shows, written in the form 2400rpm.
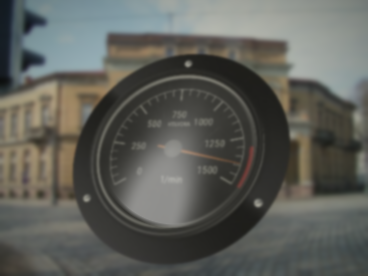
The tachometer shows 1400rpm
